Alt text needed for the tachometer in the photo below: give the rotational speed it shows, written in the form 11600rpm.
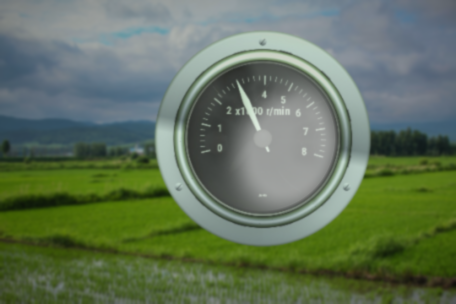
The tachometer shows 3000rpm
